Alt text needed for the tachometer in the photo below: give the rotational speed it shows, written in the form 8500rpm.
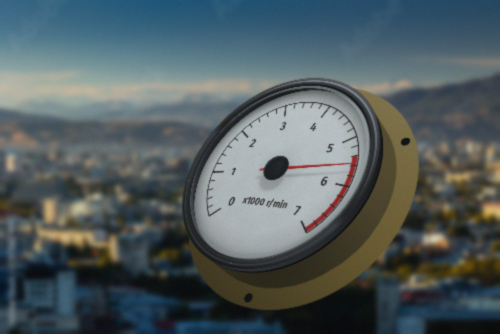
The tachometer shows 5600rpm
